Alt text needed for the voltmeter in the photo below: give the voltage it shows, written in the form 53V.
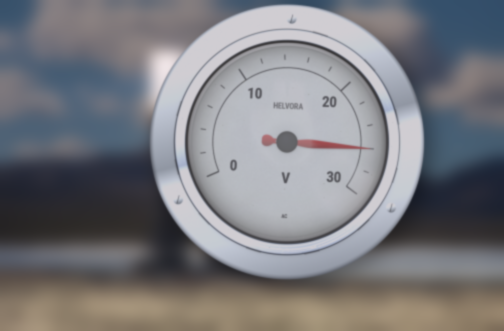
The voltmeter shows 26V
